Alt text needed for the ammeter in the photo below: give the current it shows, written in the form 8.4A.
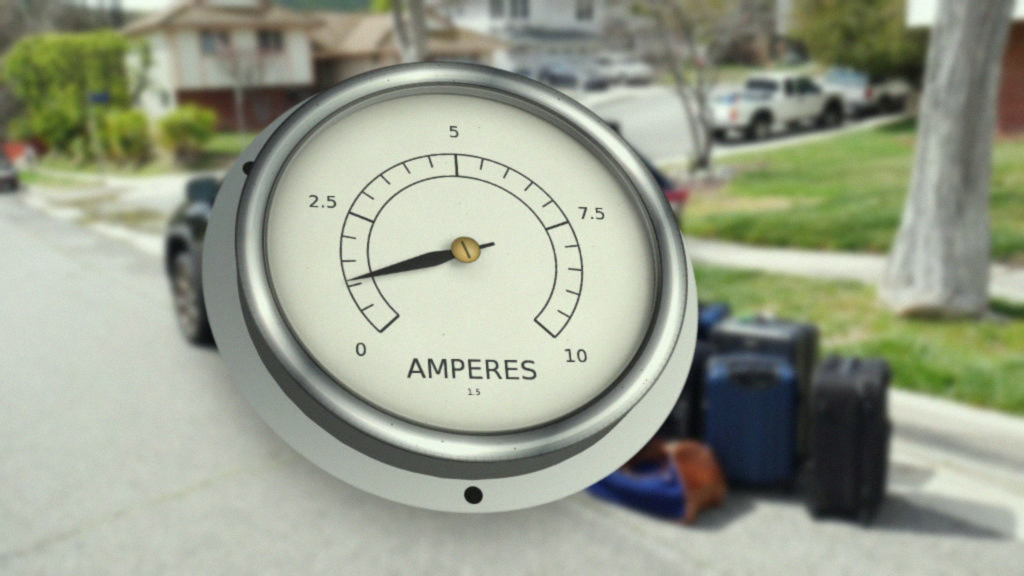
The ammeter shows 1A
